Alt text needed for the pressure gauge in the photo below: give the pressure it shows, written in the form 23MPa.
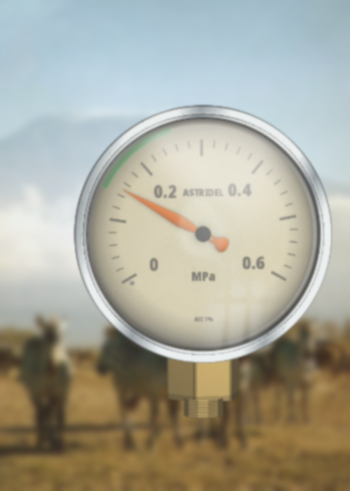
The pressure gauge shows 0.15MPa
